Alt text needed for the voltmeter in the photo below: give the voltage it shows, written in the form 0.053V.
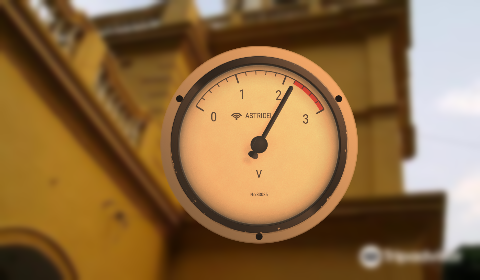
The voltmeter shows 2.2V
